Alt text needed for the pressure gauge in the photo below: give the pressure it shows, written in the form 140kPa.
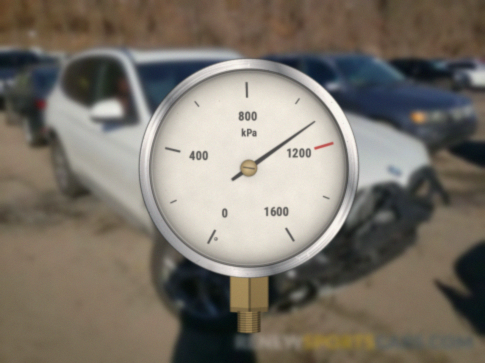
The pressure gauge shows 1100kPa
